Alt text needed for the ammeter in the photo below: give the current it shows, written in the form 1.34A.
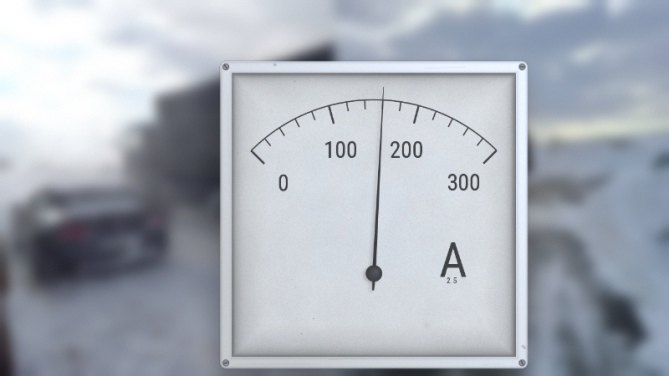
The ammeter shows 160A
